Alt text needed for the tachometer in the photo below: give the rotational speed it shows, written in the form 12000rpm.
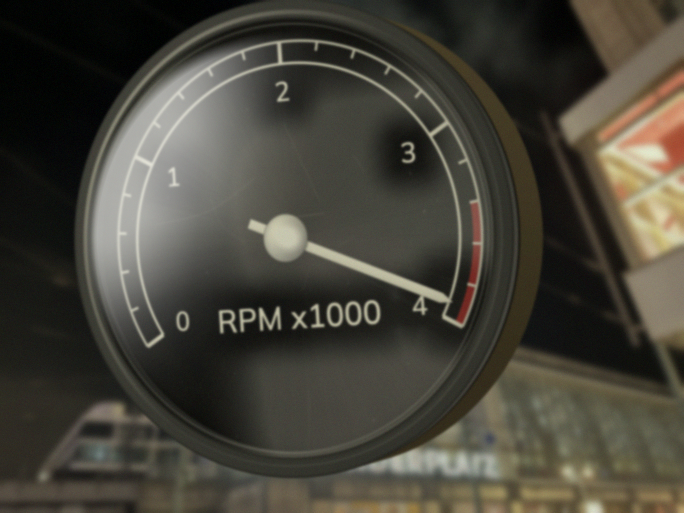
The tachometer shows 3900rpm
